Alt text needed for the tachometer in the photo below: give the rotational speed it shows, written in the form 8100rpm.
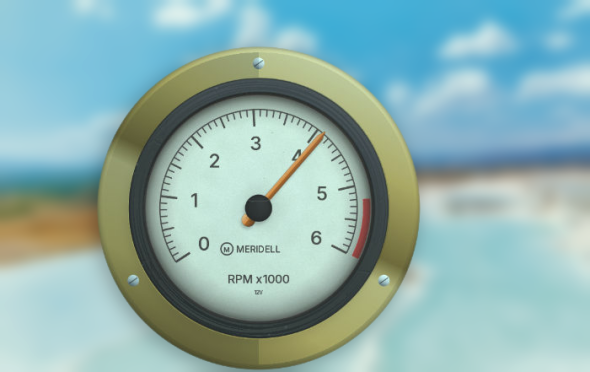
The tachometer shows 4100rpm
